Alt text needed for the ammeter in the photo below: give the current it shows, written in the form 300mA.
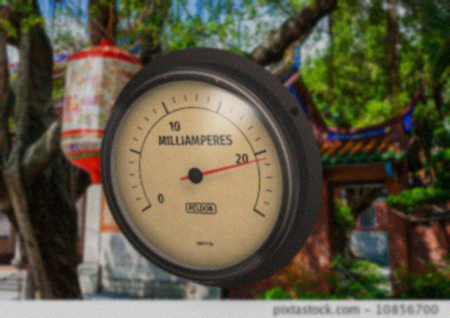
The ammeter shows 20.5mA
